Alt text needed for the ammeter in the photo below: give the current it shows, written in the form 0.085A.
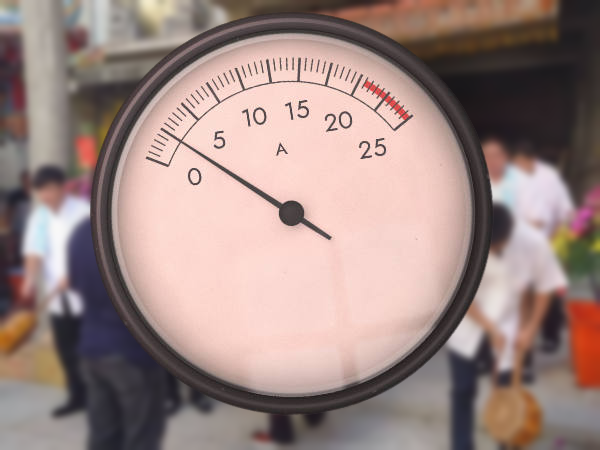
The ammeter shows 2.5A
